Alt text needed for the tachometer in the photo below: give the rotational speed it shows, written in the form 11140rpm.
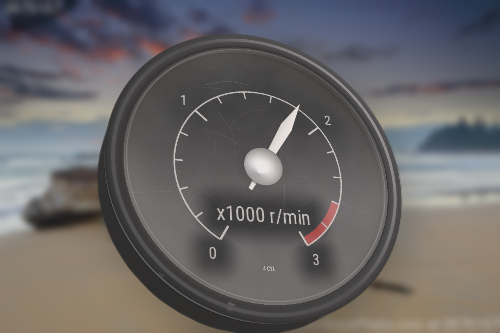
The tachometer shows 1800rpm
